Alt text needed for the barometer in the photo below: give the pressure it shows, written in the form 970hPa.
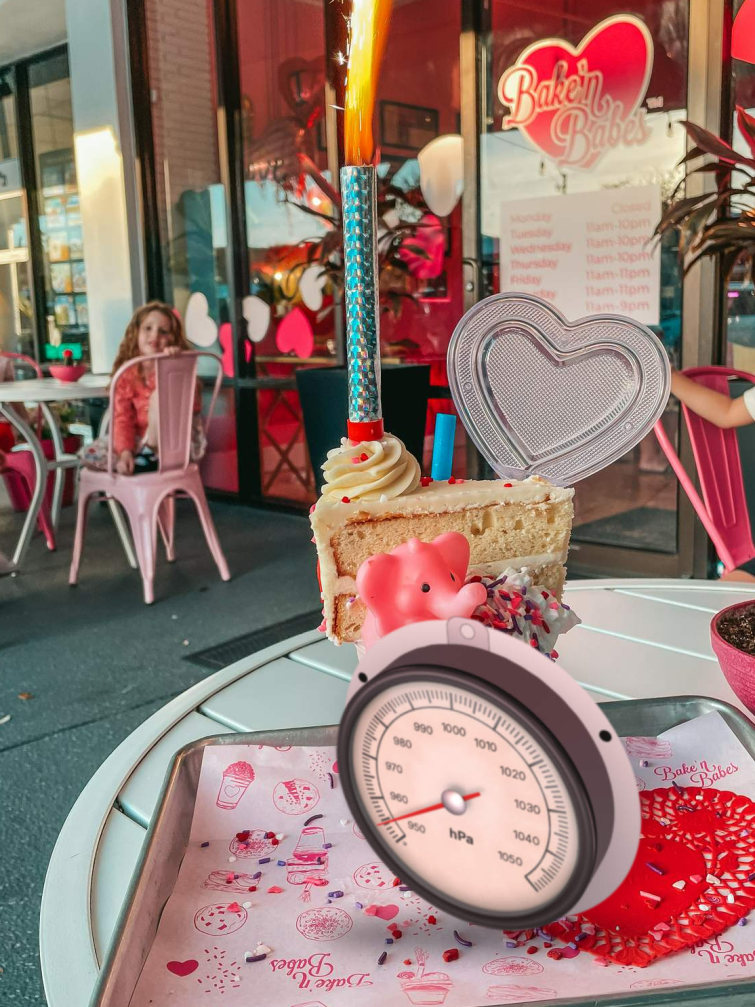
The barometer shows 955hPa
